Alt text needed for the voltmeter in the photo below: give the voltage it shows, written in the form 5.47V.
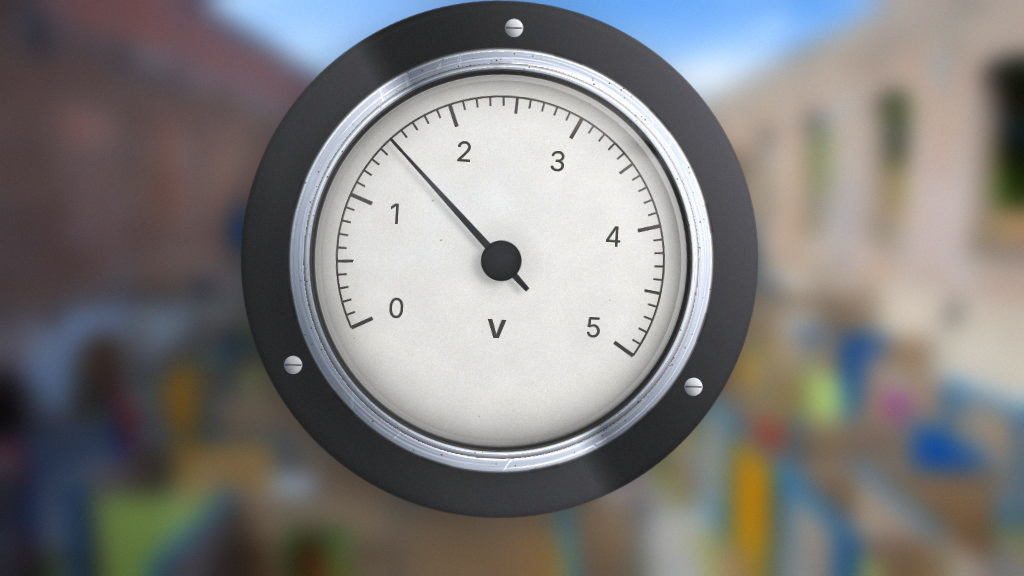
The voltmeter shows 1.5V
